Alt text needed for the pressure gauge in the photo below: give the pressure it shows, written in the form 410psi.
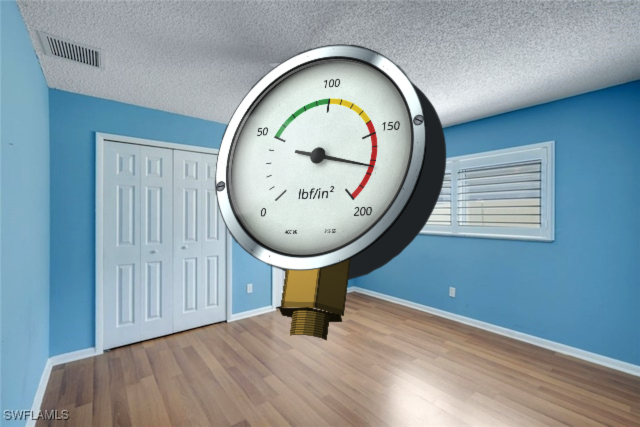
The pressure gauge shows 175psi
